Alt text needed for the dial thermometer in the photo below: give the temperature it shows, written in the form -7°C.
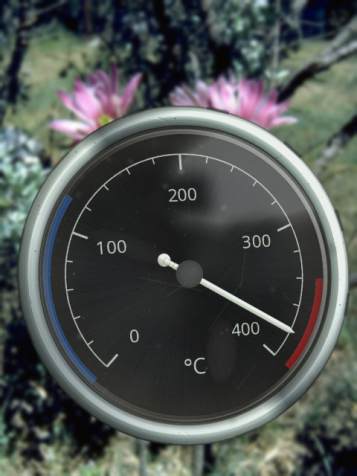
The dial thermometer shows 380°C
